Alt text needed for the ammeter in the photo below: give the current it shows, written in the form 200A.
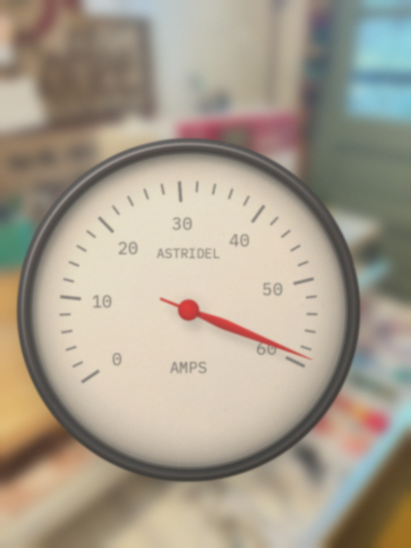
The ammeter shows 59A
